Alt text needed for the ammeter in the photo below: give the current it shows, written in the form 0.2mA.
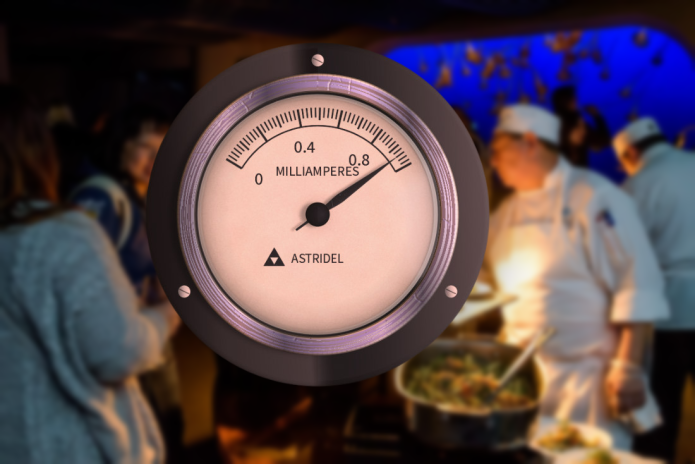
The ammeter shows 0.94mA
